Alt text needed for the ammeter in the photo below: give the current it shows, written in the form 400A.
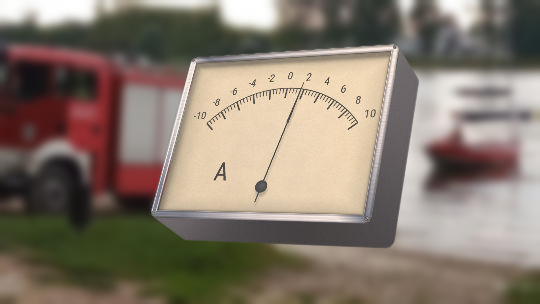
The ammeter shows 2A
